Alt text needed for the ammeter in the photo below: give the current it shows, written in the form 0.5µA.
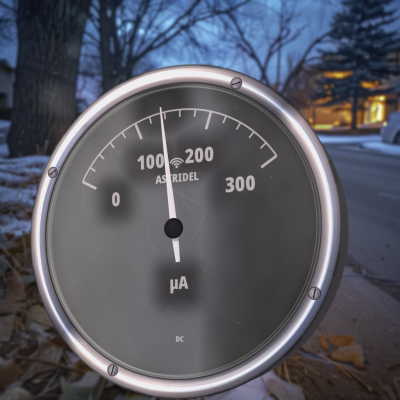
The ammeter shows 140µA
